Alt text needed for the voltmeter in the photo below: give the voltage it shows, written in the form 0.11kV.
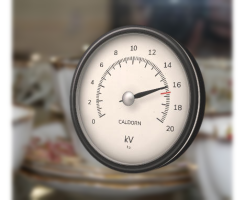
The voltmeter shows 16kV
